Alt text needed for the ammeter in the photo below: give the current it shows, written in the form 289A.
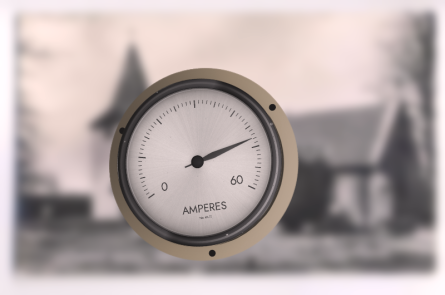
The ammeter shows 48A
